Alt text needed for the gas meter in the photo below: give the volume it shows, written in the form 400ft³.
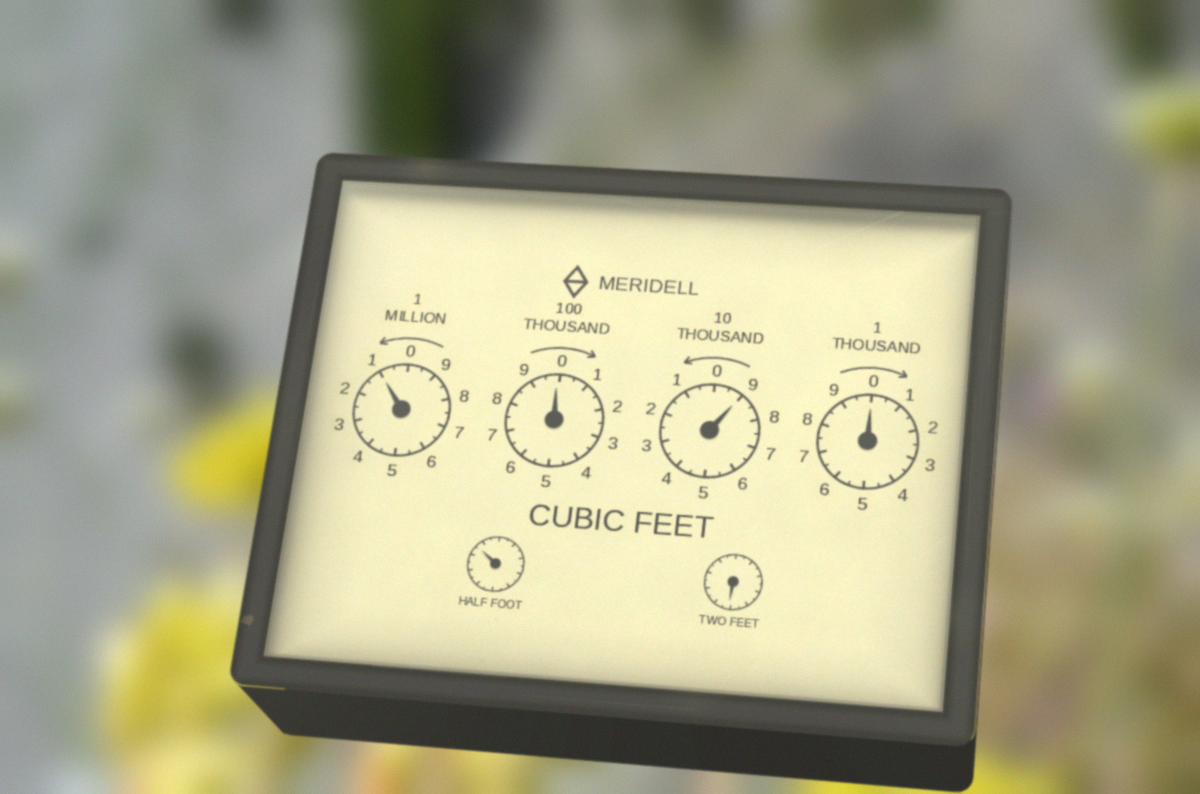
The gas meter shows 99000ft³
